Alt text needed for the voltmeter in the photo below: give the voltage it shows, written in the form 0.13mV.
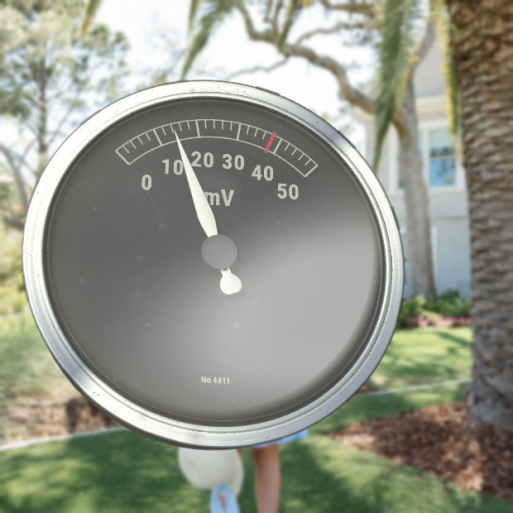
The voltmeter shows 14mV
